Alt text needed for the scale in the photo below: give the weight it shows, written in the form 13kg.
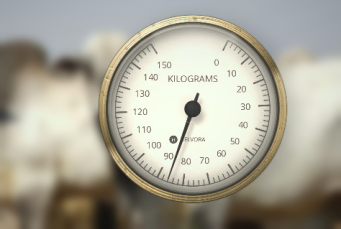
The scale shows 86kg
